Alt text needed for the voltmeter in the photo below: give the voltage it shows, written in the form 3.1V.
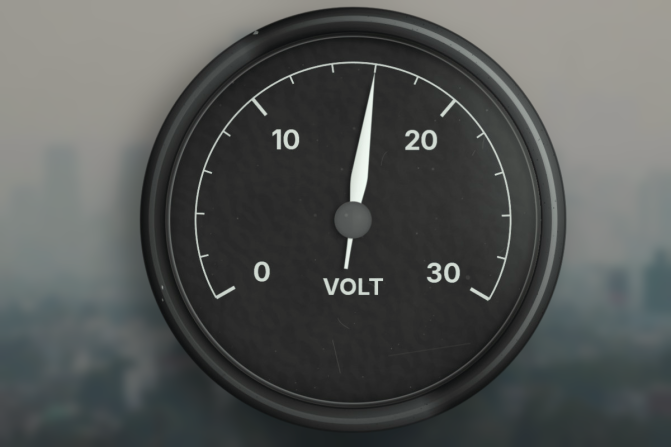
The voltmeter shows 16V
